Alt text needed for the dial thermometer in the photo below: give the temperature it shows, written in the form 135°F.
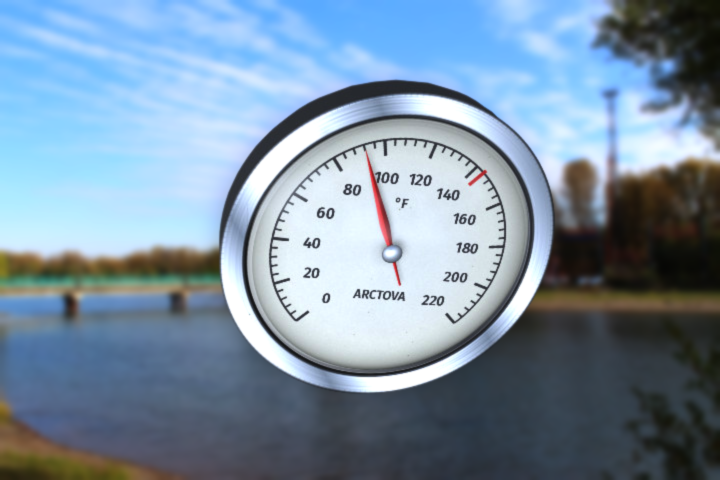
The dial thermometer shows 92°F
